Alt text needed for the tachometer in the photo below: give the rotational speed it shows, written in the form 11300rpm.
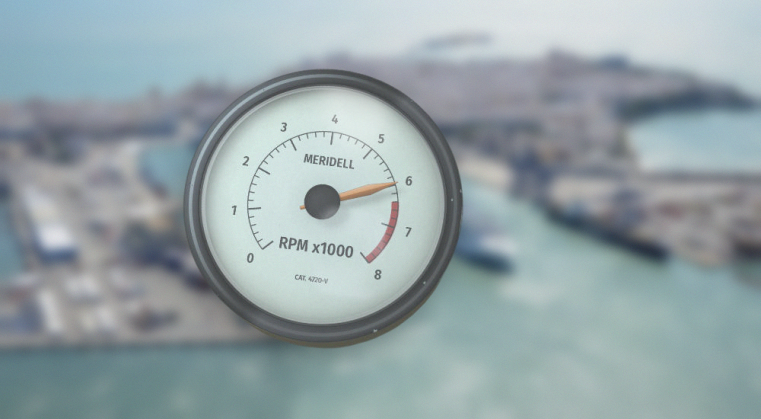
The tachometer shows 6000rpm
